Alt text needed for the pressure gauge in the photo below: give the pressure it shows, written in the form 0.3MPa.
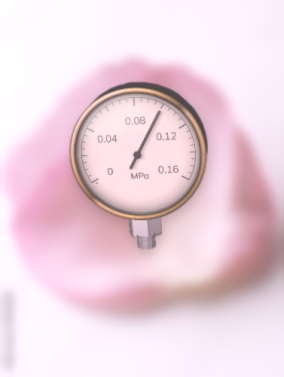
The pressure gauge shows 0.1MPa
